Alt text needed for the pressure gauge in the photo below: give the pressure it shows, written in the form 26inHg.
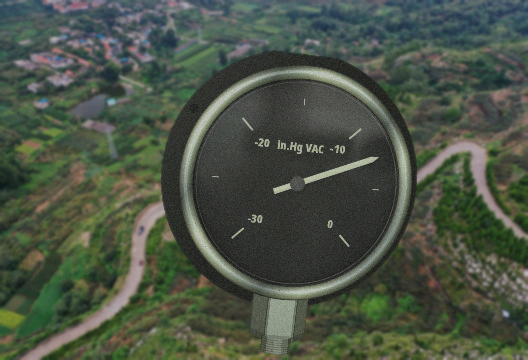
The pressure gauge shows -7.5inHg
